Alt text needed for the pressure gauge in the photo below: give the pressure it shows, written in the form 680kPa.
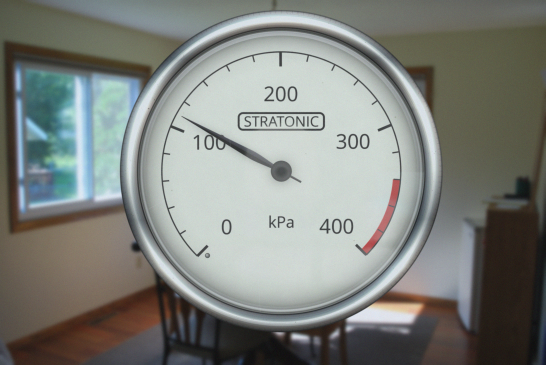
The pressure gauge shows 110kPa
